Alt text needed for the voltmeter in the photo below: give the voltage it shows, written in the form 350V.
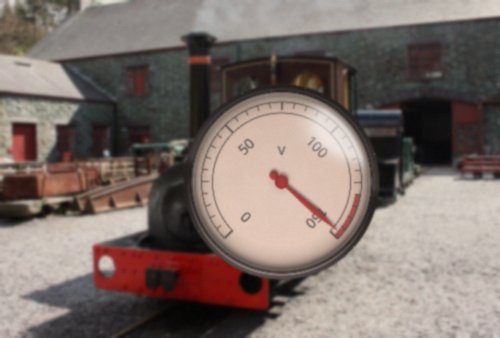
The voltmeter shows 147.5V
